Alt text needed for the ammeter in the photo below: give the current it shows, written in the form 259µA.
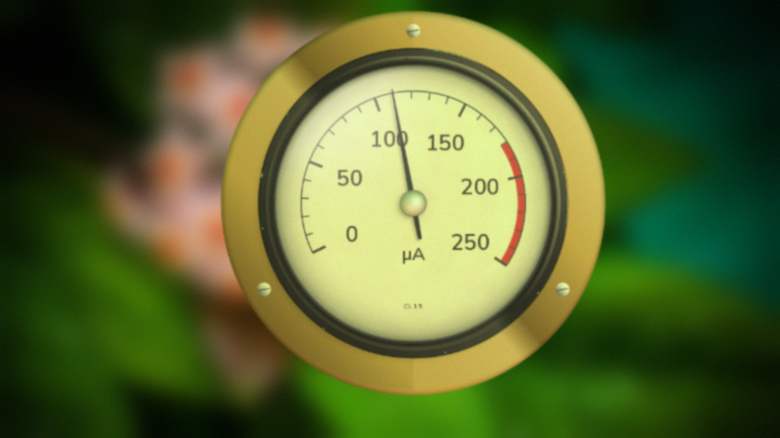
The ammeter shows 110µA
